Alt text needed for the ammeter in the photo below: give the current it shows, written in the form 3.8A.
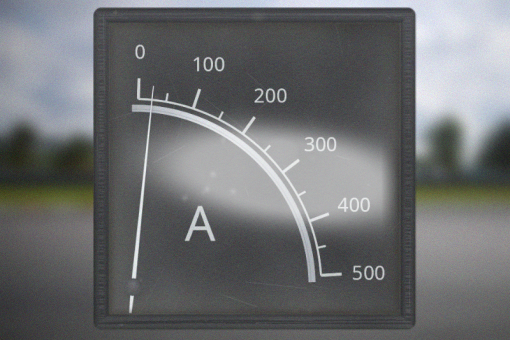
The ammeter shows 25A
